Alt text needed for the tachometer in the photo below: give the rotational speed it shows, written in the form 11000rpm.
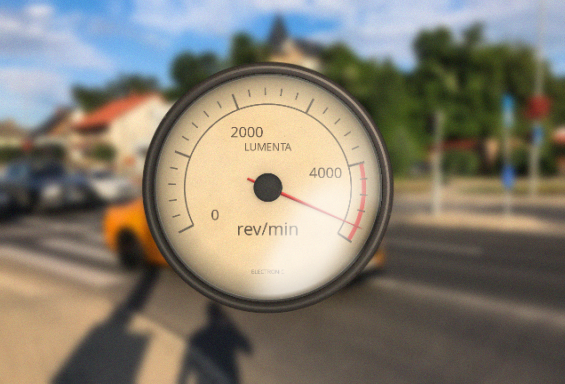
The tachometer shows 4800rpm
